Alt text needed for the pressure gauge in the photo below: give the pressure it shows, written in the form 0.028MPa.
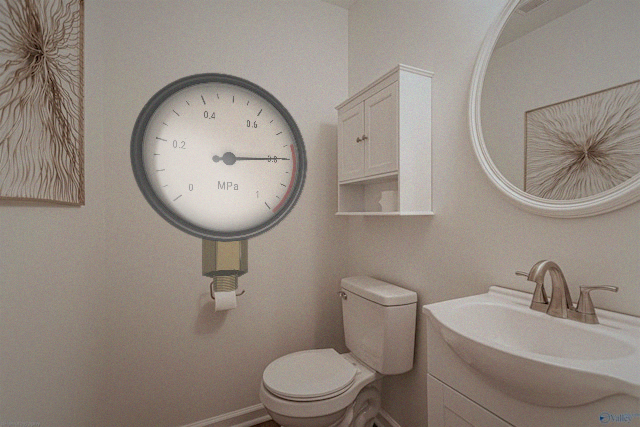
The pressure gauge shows 0.8MPa
